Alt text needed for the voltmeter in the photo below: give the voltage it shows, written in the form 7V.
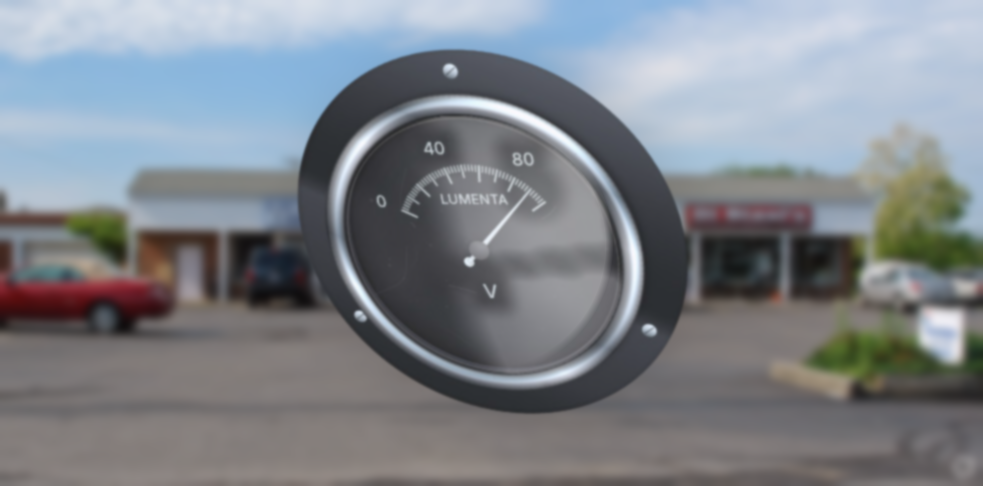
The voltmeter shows 90V
